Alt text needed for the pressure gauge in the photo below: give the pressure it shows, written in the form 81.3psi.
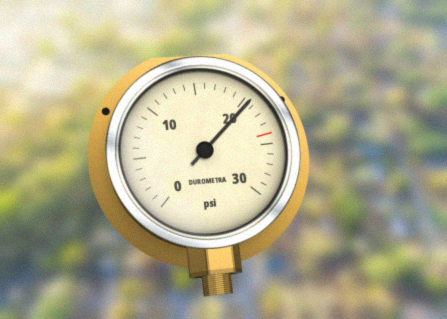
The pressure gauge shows 20.5psi
